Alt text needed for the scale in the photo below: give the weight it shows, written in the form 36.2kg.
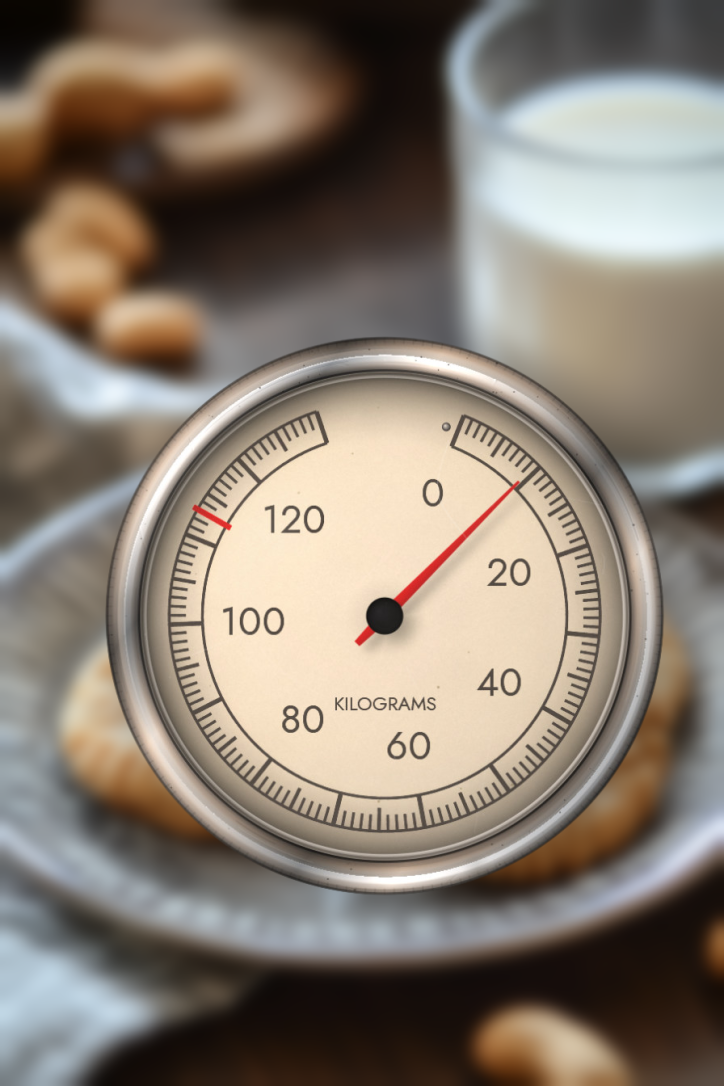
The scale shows 9.5kg
